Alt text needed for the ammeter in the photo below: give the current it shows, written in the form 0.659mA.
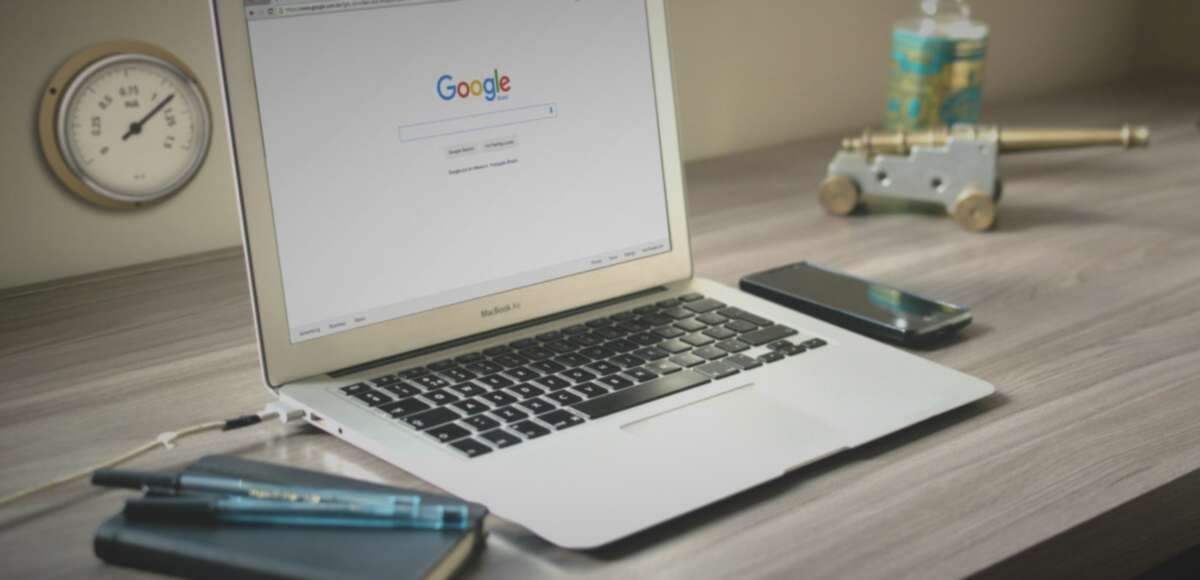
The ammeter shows 1.1mA
